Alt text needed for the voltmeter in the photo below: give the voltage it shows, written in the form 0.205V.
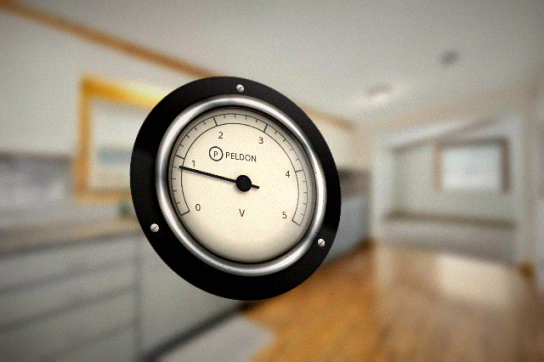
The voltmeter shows 0.8V
